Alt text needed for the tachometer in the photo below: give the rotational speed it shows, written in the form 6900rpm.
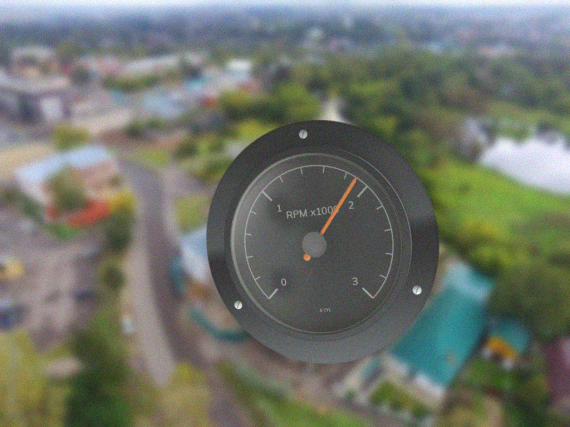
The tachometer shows 1900rpm
